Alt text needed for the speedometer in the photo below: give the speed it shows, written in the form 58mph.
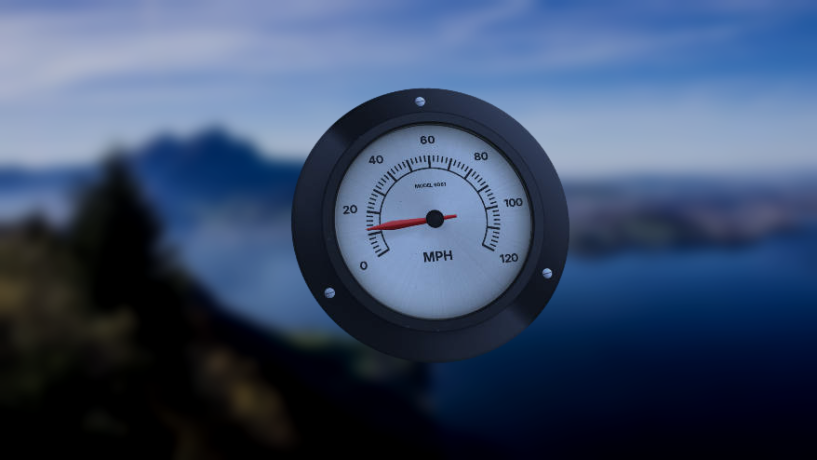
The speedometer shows 12mph
